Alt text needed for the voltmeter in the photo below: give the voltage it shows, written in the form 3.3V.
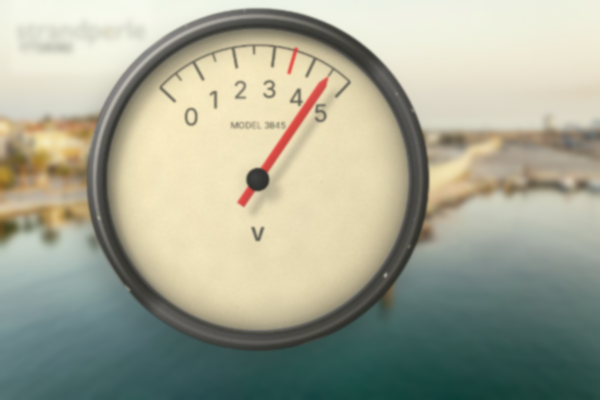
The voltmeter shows 4.5V
